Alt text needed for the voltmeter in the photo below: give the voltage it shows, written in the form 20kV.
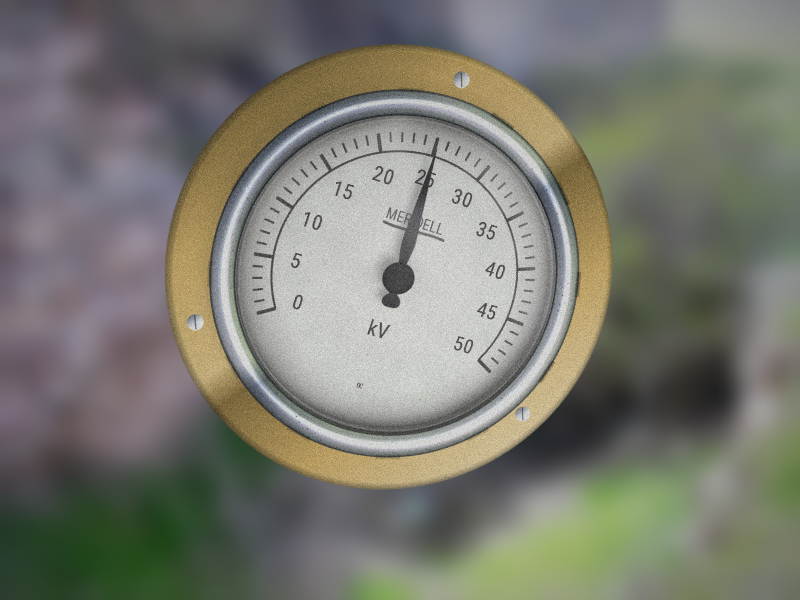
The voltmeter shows 25kV
